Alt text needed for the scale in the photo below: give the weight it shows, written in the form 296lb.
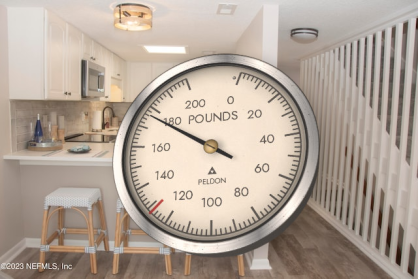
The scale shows 176lb
